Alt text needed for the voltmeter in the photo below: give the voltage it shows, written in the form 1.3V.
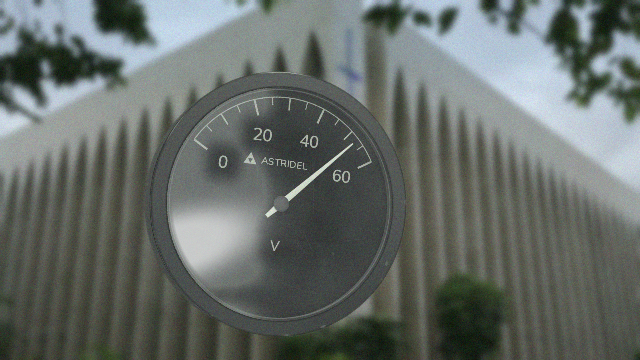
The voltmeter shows 52.5V
